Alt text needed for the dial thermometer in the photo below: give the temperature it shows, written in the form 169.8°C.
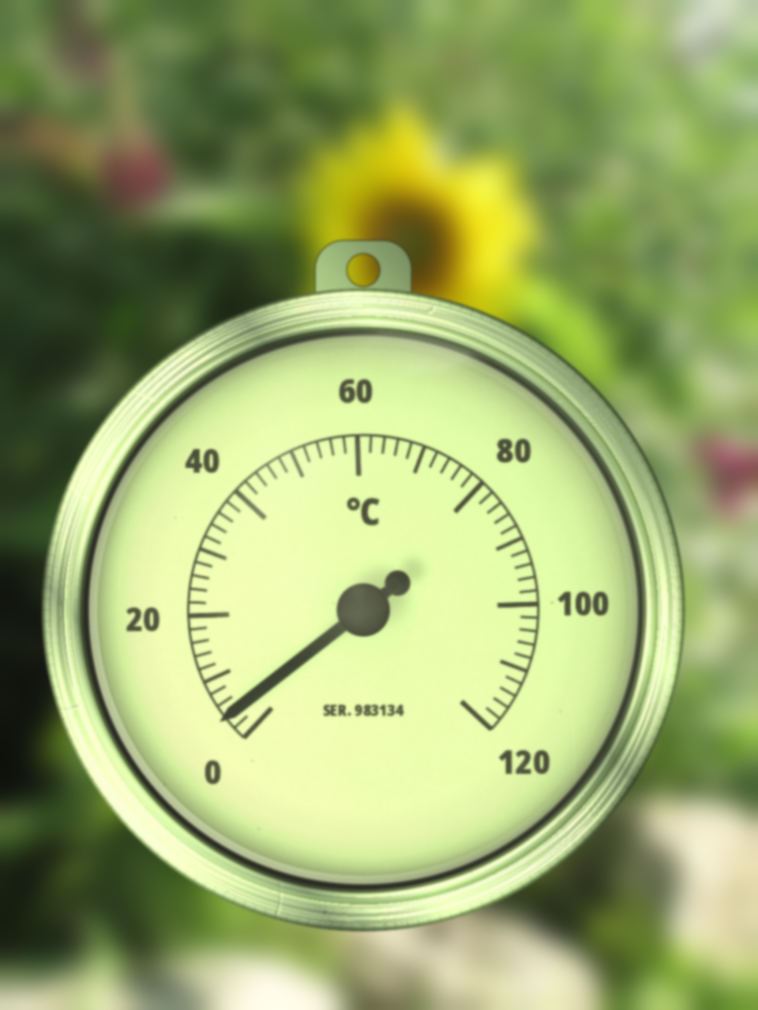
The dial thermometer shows 4°C
